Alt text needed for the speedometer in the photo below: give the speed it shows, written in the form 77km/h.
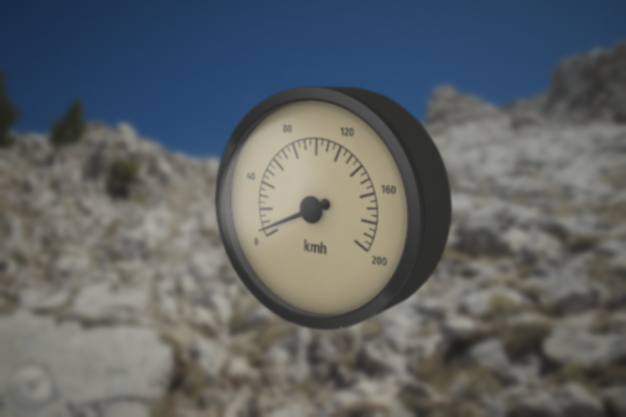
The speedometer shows 5km/h
